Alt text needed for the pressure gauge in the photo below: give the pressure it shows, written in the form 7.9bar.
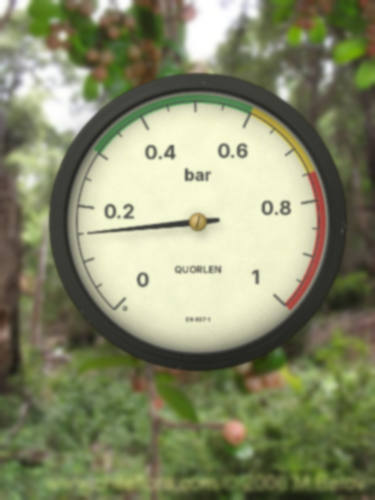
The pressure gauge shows 0.15bar
